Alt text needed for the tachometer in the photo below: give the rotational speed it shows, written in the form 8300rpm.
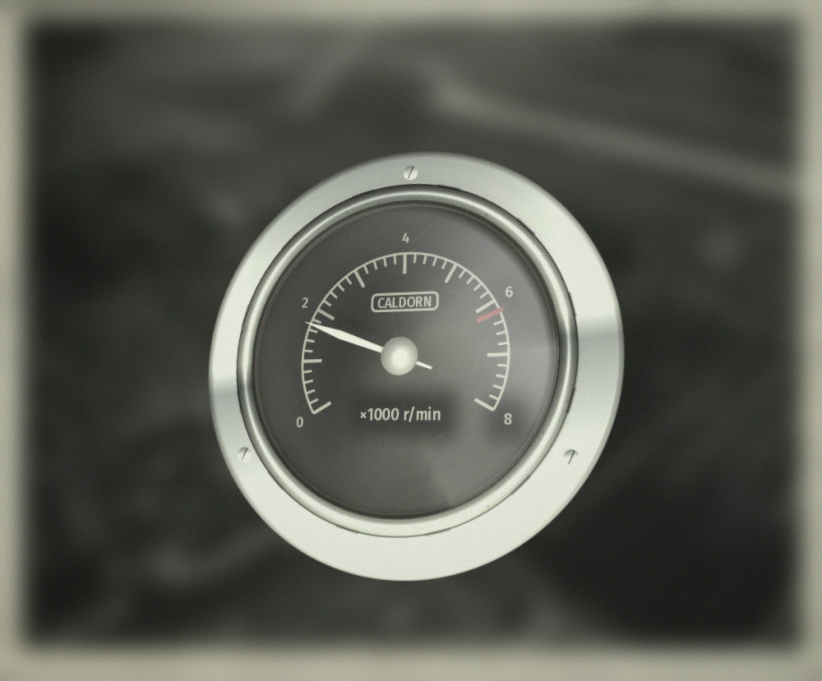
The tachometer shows 1700rpm
